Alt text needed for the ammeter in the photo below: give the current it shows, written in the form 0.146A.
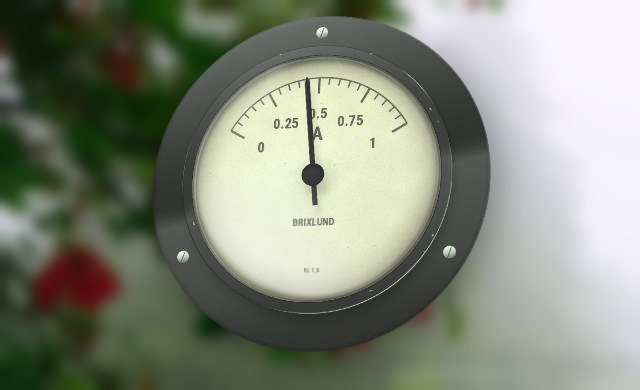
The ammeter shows 0.45A
